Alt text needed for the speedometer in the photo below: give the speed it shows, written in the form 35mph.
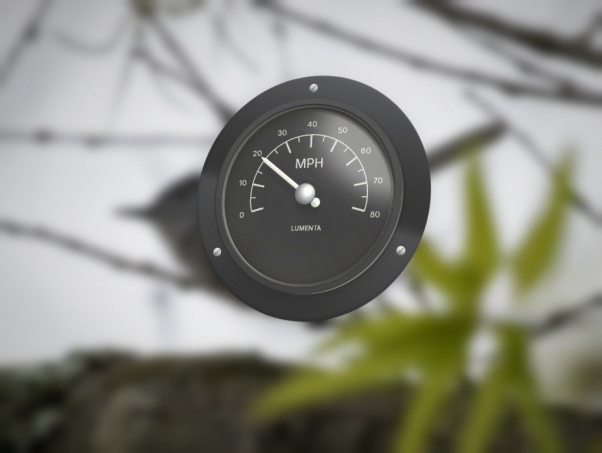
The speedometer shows 20mph
